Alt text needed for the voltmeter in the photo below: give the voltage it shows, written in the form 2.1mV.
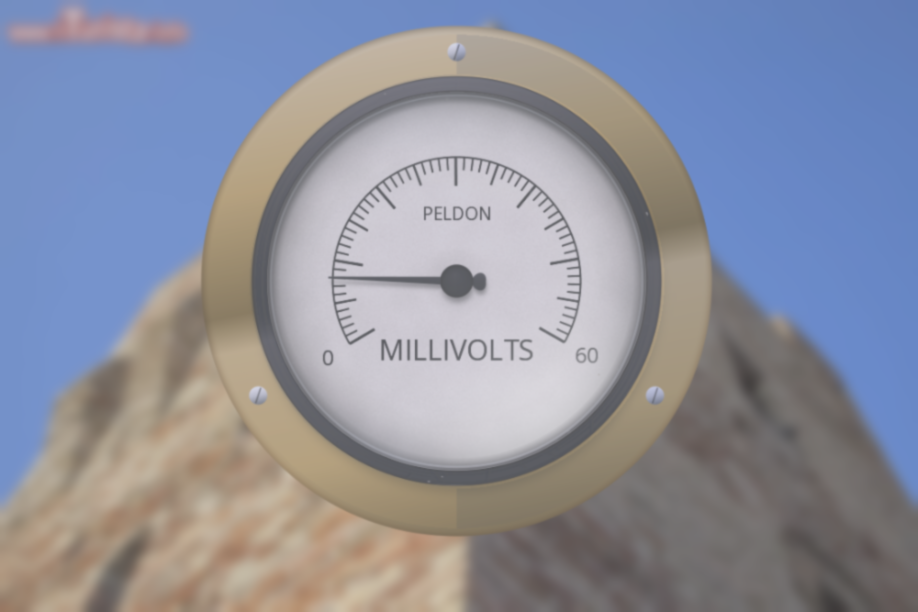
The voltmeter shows 8mV
